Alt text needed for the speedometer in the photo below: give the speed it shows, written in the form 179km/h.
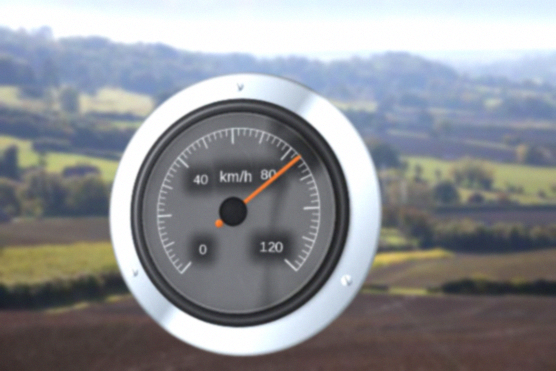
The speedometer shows 84km/h
